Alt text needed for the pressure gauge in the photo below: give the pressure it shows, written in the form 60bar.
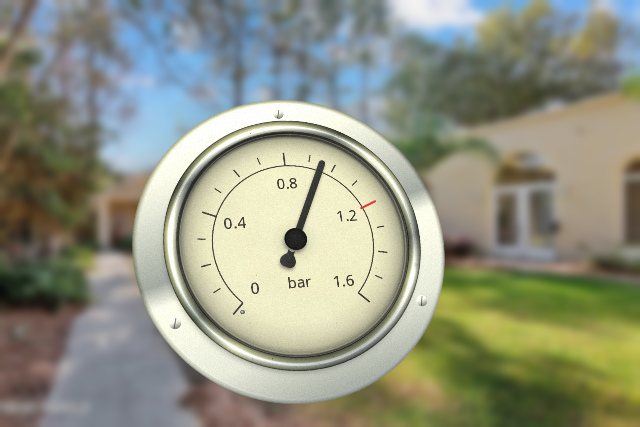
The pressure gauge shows 0.95bar
